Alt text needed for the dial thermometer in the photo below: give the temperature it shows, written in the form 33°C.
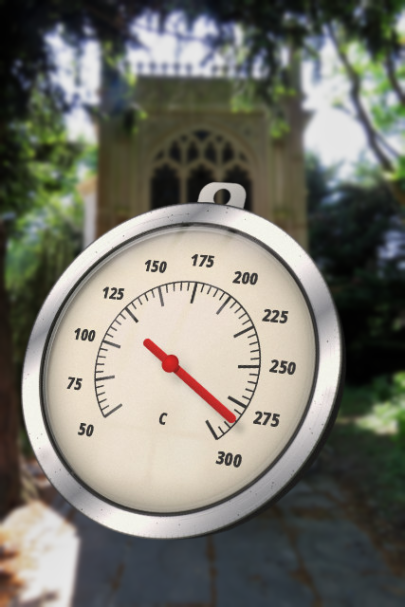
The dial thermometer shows 285°C
